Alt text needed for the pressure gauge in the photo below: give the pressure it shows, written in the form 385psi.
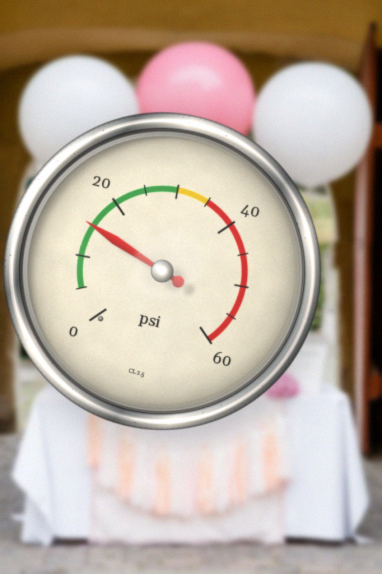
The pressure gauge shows 15psi
